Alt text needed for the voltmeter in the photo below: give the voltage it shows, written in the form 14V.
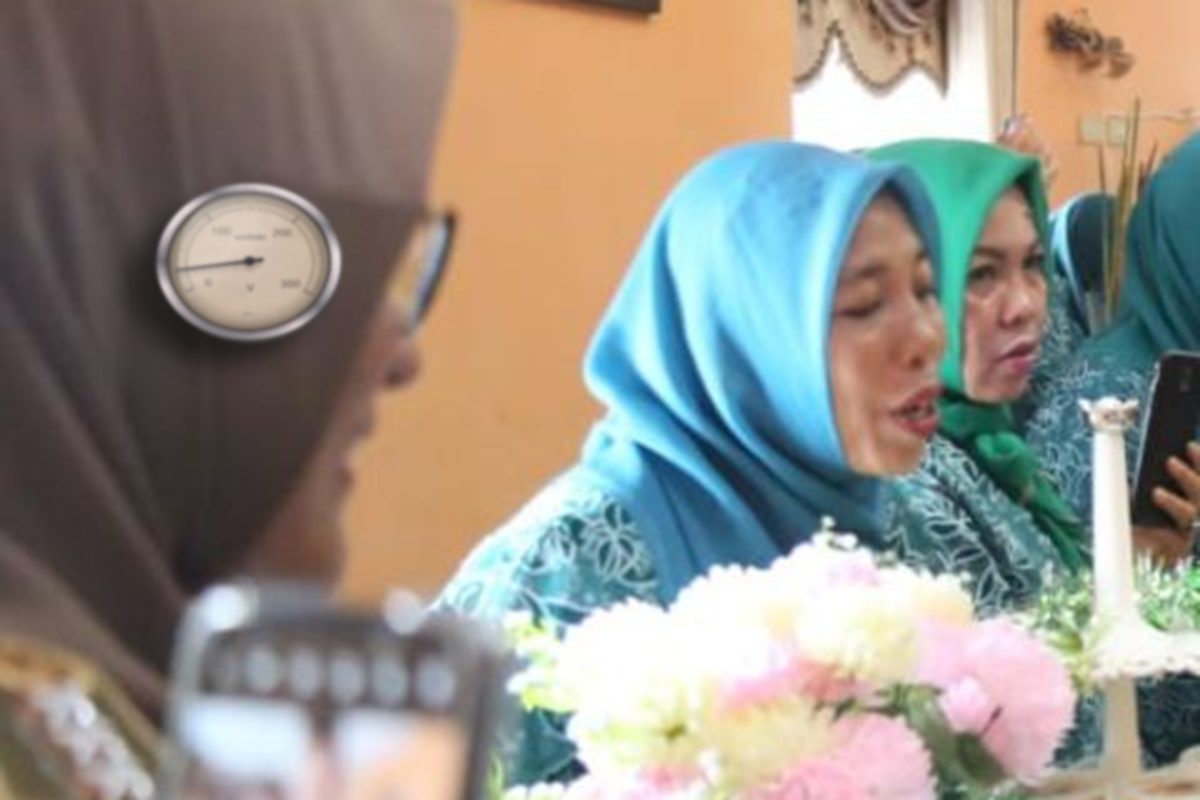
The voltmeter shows 25V
